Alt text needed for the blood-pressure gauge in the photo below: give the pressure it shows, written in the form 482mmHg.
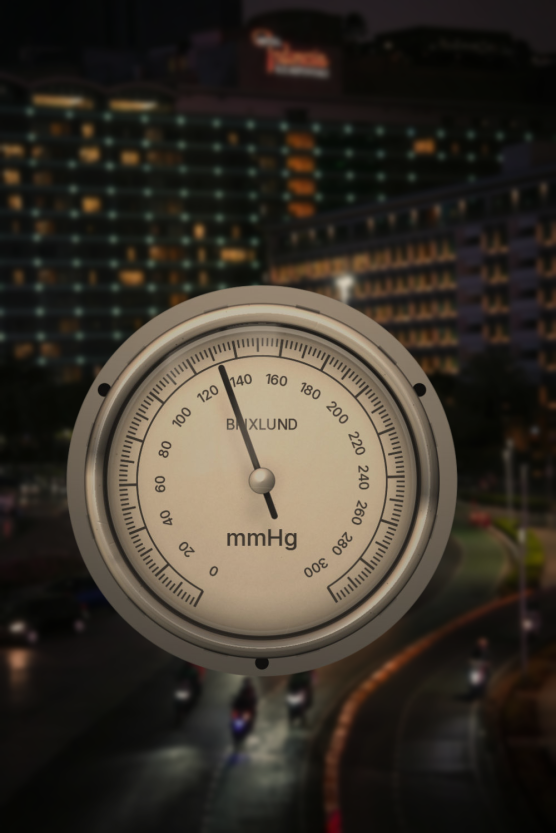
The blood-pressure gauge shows 132mmHg
